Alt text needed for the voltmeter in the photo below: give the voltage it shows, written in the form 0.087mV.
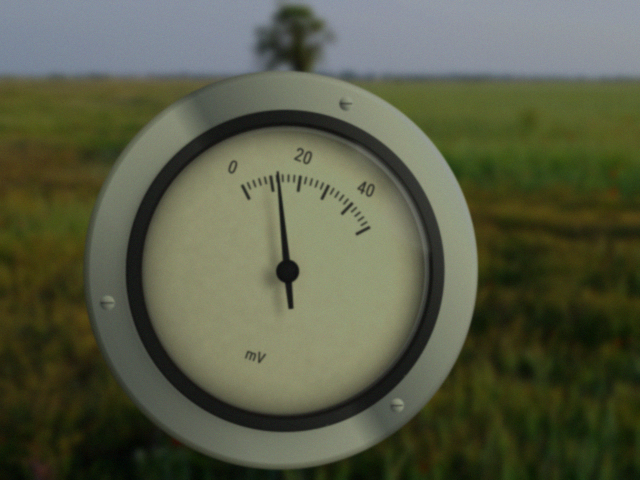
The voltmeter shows 12mV
